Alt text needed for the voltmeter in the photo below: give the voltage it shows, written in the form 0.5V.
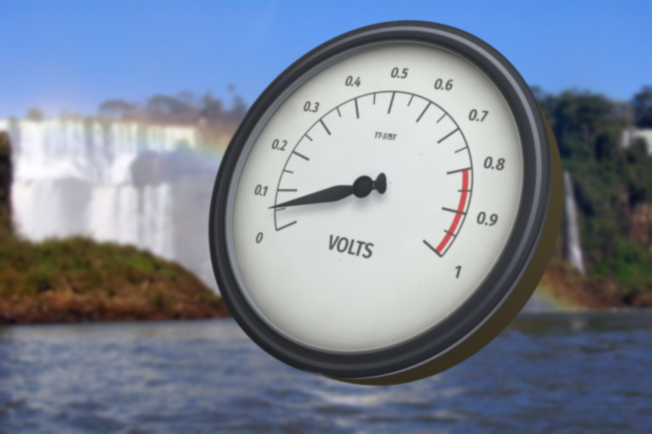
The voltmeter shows 0.05V
